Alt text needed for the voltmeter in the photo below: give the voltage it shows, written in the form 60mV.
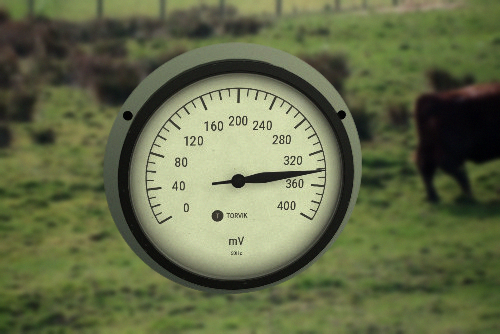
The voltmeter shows 340mV
